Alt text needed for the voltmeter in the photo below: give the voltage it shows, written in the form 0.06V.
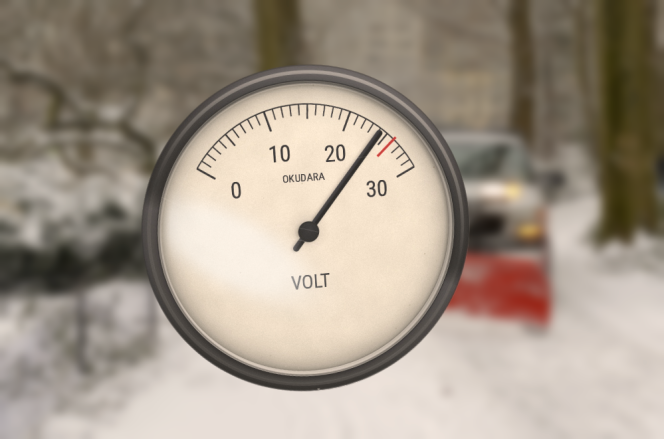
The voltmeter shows 24V
